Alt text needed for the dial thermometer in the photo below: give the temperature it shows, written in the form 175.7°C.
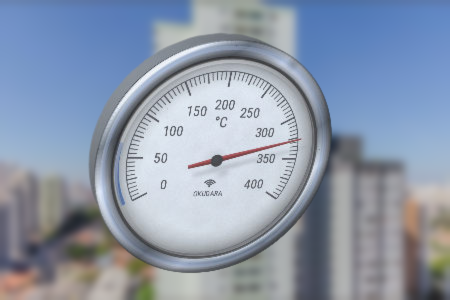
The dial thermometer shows 325°C
